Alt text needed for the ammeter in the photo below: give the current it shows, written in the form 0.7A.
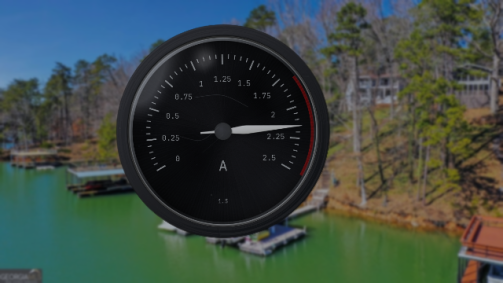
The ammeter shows 2.15A
